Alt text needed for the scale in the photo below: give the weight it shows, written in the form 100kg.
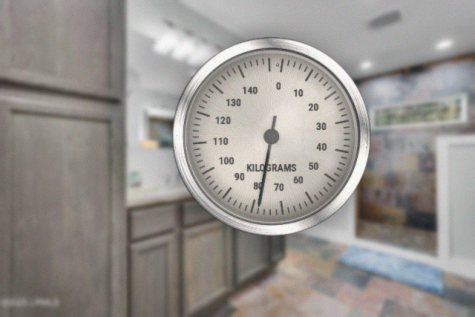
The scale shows 78kg
